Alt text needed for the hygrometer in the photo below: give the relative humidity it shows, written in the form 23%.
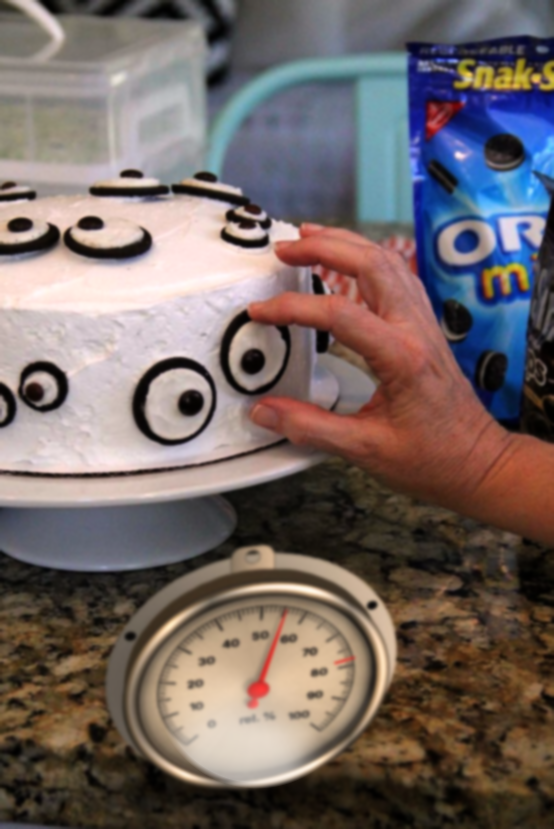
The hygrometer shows 55%
